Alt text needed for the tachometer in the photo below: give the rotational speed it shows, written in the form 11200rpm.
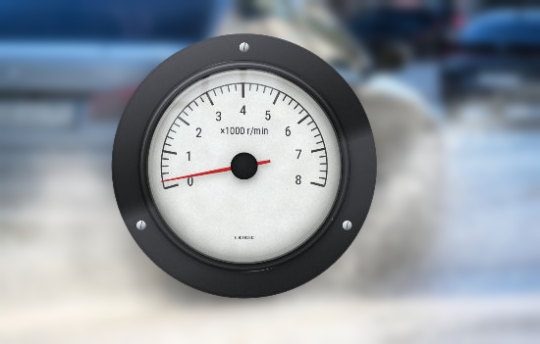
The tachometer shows 200rpm
